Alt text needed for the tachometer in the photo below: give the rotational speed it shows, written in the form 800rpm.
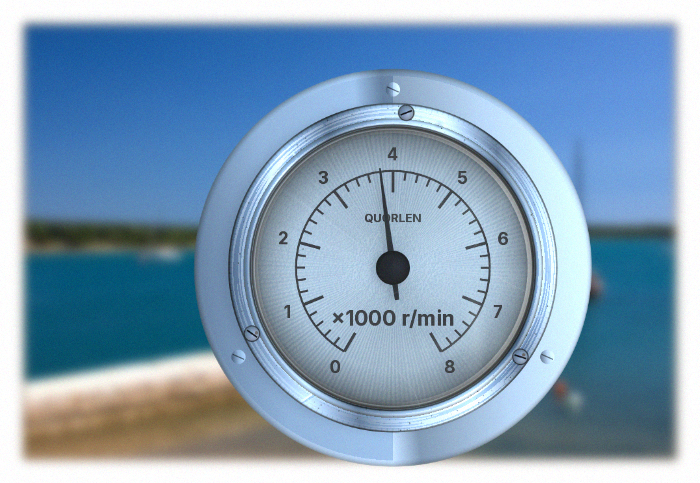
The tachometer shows 3800rpm
